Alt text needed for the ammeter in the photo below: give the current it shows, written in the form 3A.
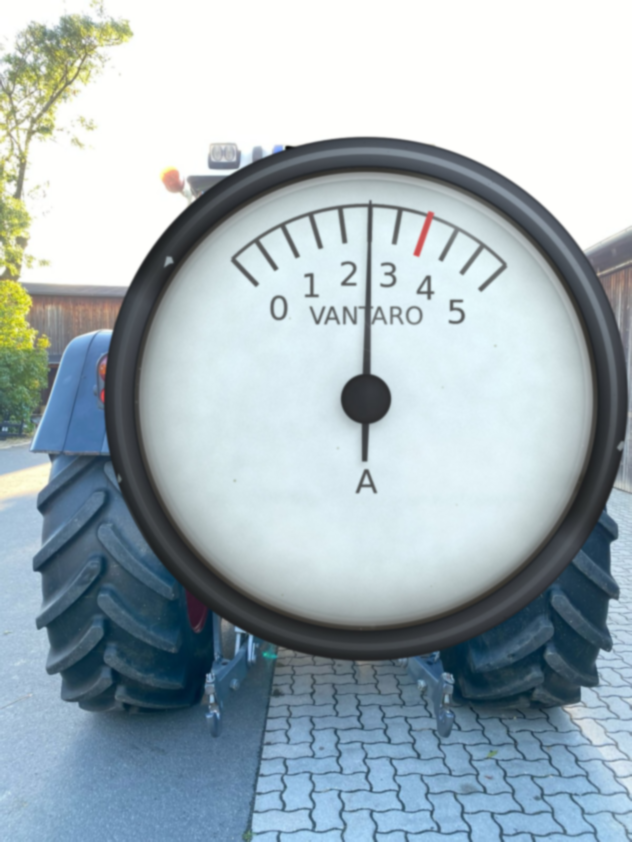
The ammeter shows 2.5A
